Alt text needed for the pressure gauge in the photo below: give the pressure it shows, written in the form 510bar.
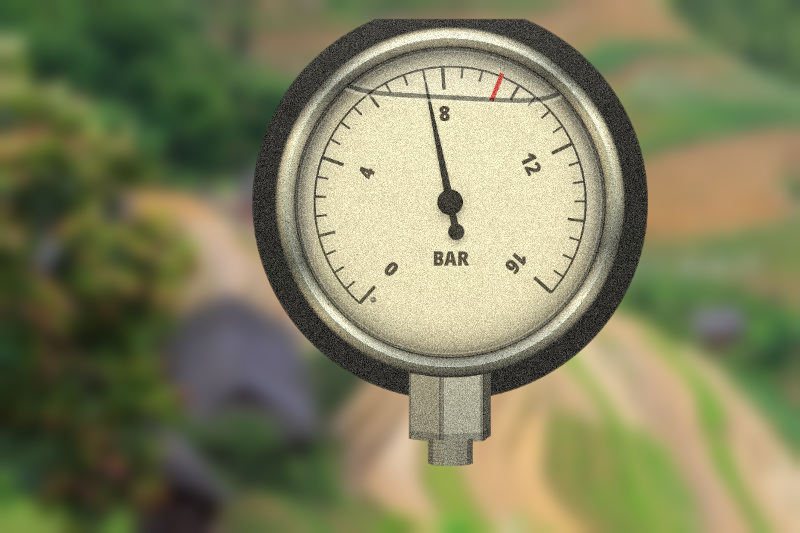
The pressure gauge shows 7.5bar
